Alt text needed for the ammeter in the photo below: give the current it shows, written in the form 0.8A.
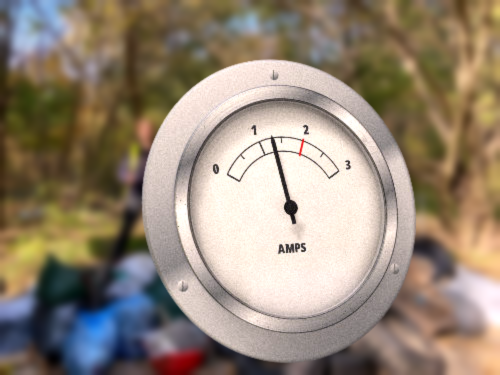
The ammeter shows 1.25A
